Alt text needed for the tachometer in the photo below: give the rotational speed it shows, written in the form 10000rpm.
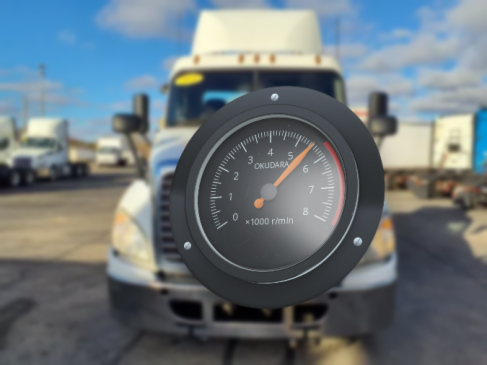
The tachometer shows 5500rpm
